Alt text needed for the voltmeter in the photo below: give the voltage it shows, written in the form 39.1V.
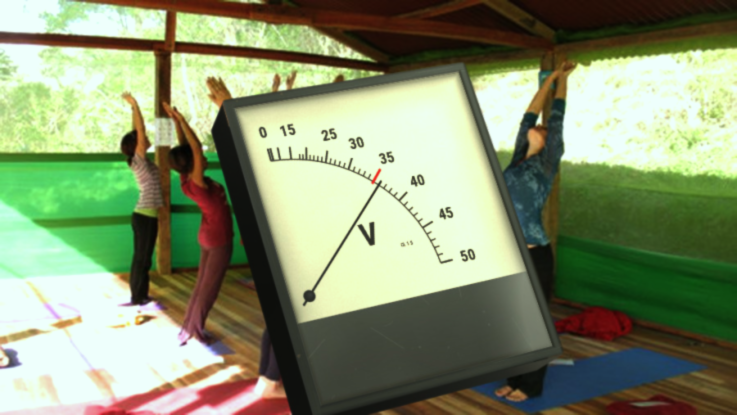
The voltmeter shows 36V
